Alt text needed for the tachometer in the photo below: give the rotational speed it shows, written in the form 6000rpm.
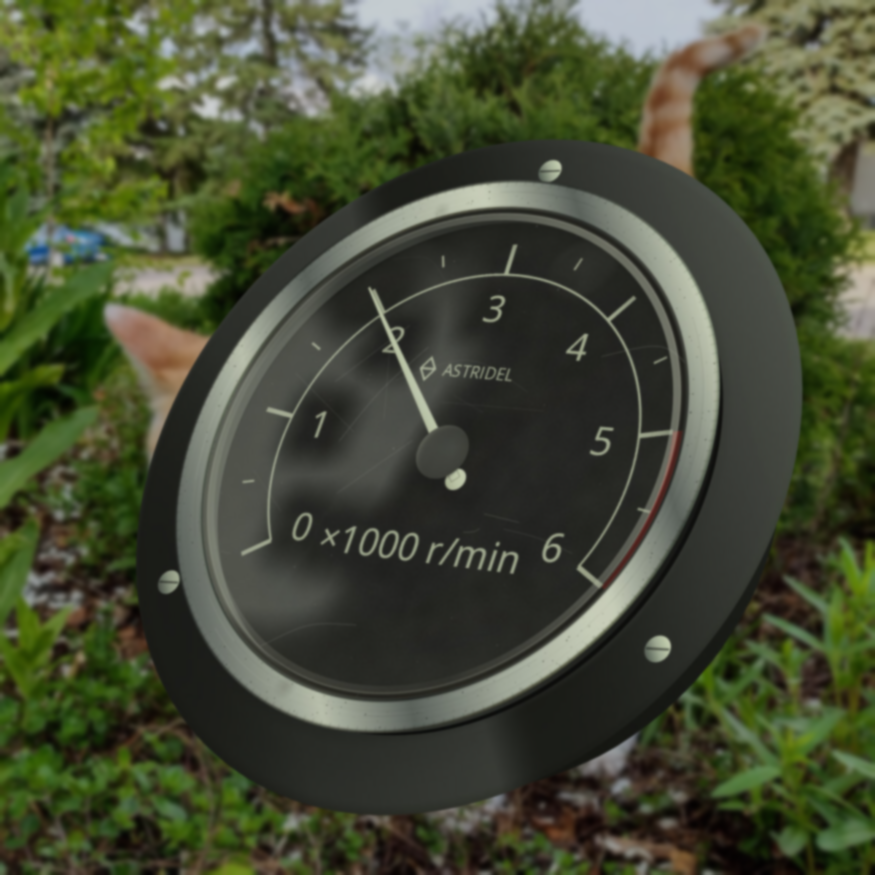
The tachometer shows 2000rpm
